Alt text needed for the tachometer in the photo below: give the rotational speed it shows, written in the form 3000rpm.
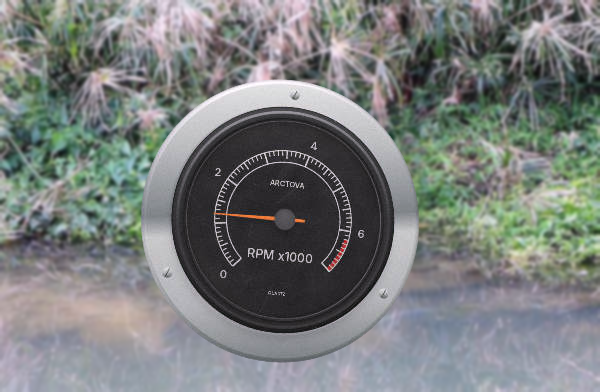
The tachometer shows 1200rpm
